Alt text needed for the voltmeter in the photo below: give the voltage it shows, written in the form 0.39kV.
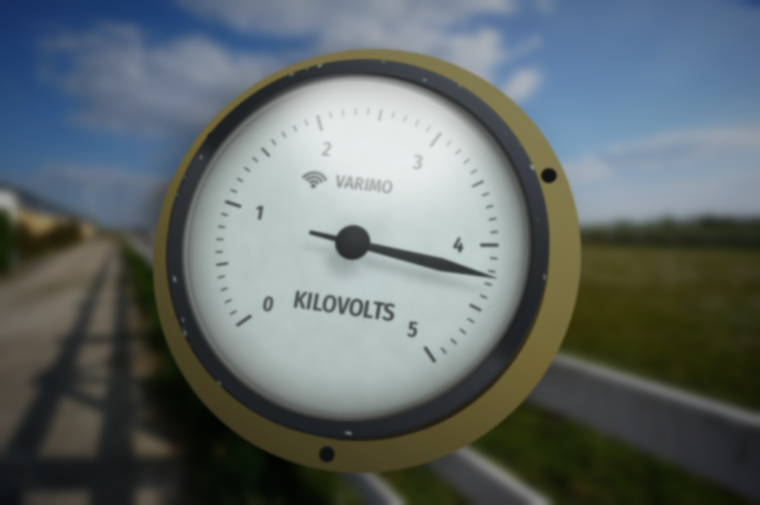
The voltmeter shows 4.25kV
